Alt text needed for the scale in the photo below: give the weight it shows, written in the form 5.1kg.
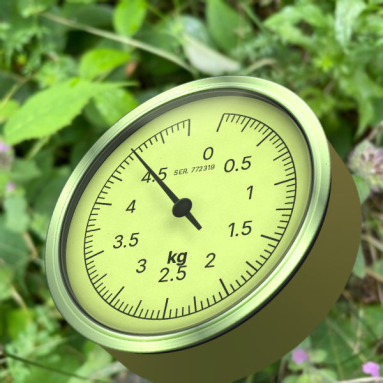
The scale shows 4.5kg
